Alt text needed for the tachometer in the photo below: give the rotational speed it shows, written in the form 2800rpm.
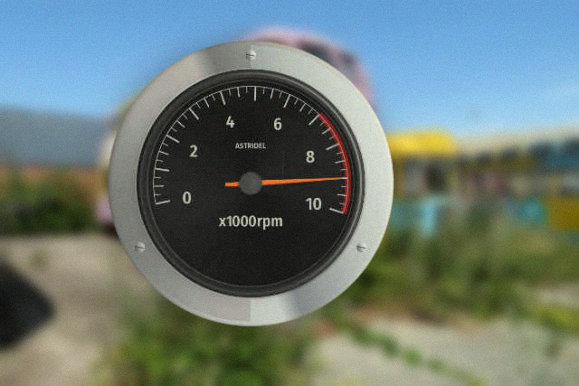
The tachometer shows 9000rpm
